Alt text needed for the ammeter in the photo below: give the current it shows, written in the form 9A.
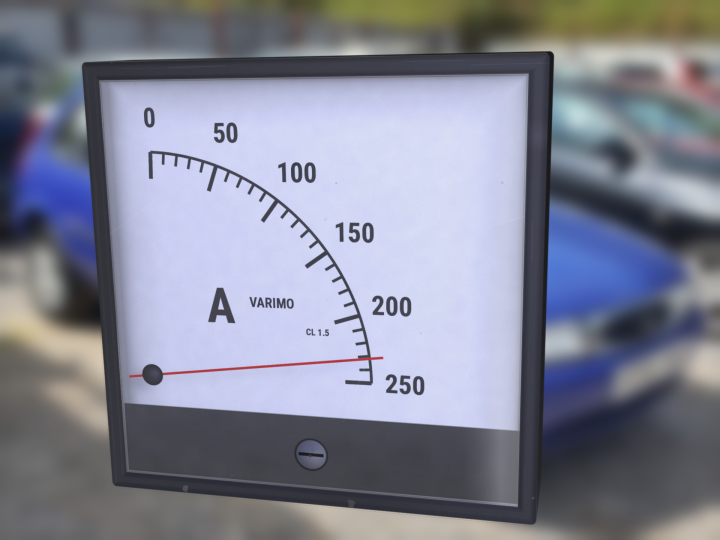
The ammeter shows 230A
